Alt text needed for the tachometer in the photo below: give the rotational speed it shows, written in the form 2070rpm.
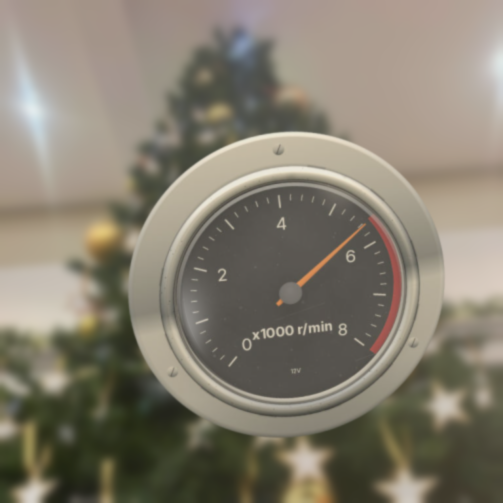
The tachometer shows 5600rpm
